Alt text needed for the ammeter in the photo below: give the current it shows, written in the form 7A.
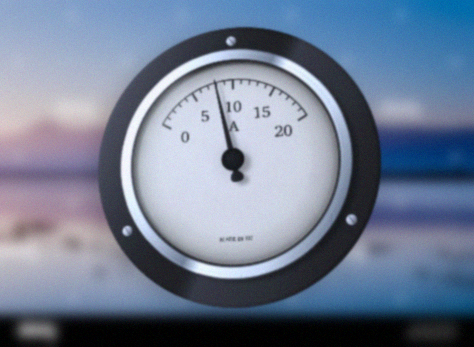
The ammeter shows 8A
